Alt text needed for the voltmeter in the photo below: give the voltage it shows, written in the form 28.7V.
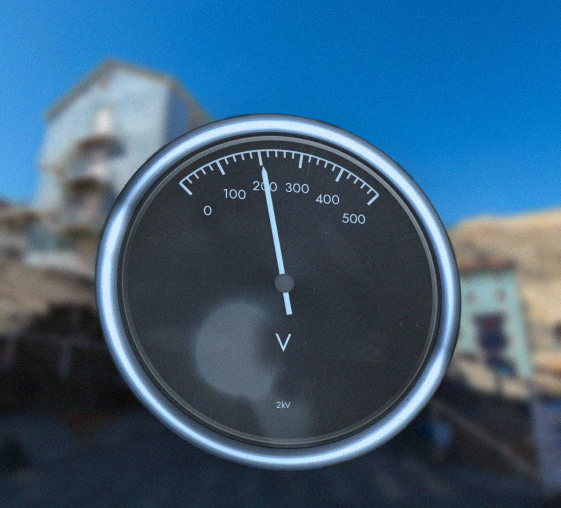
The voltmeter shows 200V
